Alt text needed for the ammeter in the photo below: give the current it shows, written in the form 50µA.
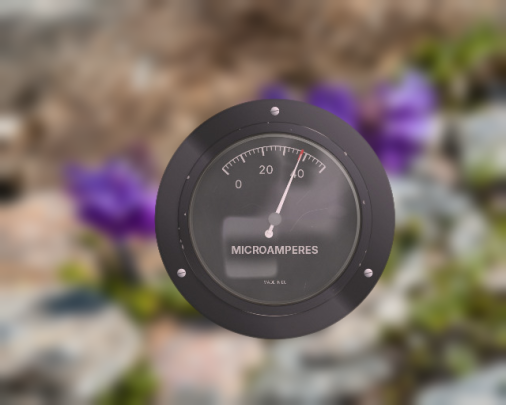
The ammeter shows 38µA
